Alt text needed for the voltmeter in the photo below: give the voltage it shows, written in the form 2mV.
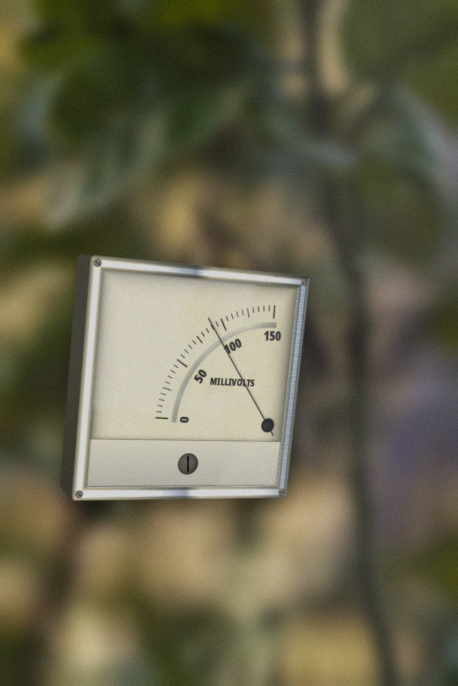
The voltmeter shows 90mV
